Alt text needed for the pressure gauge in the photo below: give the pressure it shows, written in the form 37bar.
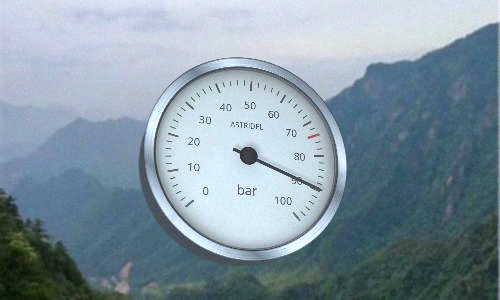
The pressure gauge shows 90bar
